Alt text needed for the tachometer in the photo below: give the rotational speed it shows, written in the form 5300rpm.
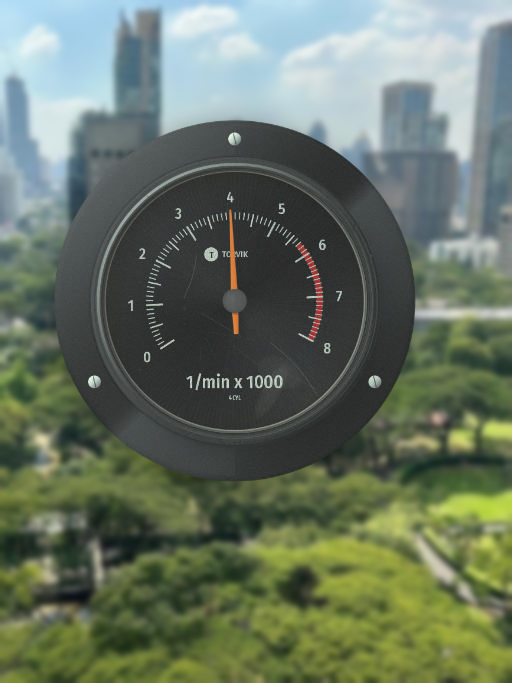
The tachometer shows 4000rpm
